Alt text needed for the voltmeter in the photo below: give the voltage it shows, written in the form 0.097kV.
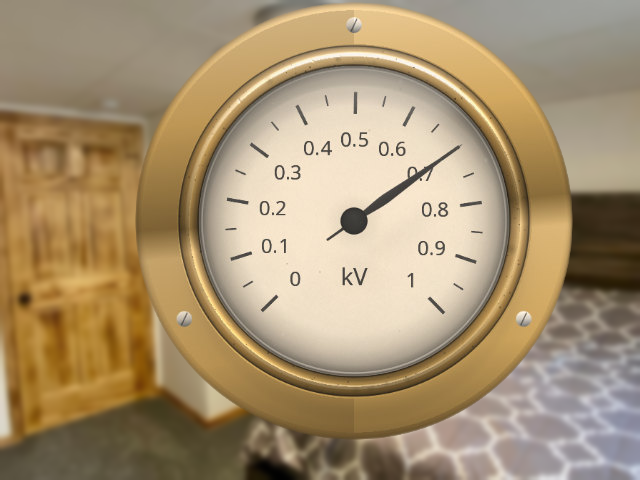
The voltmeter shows 0.7kV
